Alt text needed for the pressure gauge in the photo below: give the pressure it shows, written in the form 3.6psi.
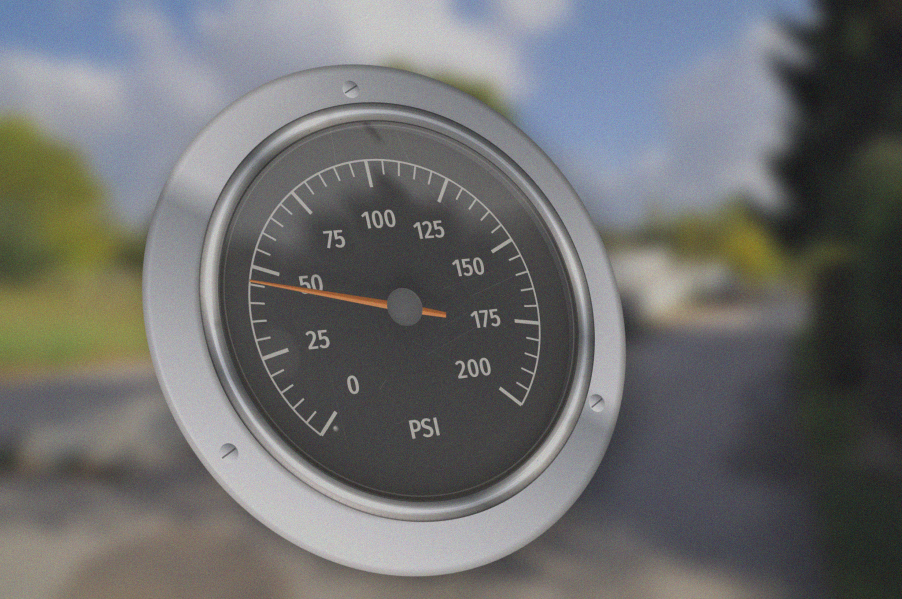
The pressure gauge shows 45psi
